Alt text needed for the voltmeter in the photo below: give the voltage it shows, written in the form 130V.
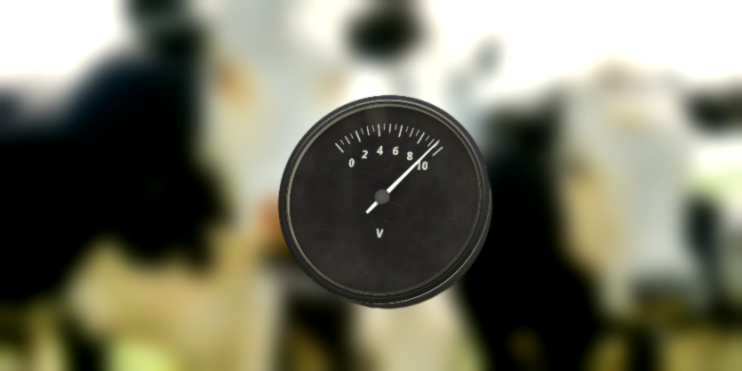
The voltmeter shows 9.5V
